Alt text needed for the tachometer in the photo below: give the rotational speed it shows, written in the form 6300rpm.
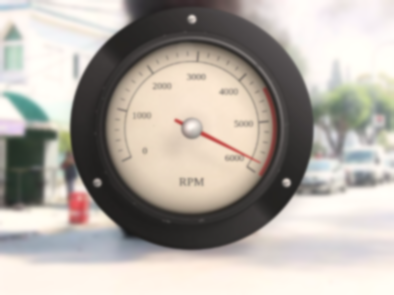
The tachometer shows 5800rpm
